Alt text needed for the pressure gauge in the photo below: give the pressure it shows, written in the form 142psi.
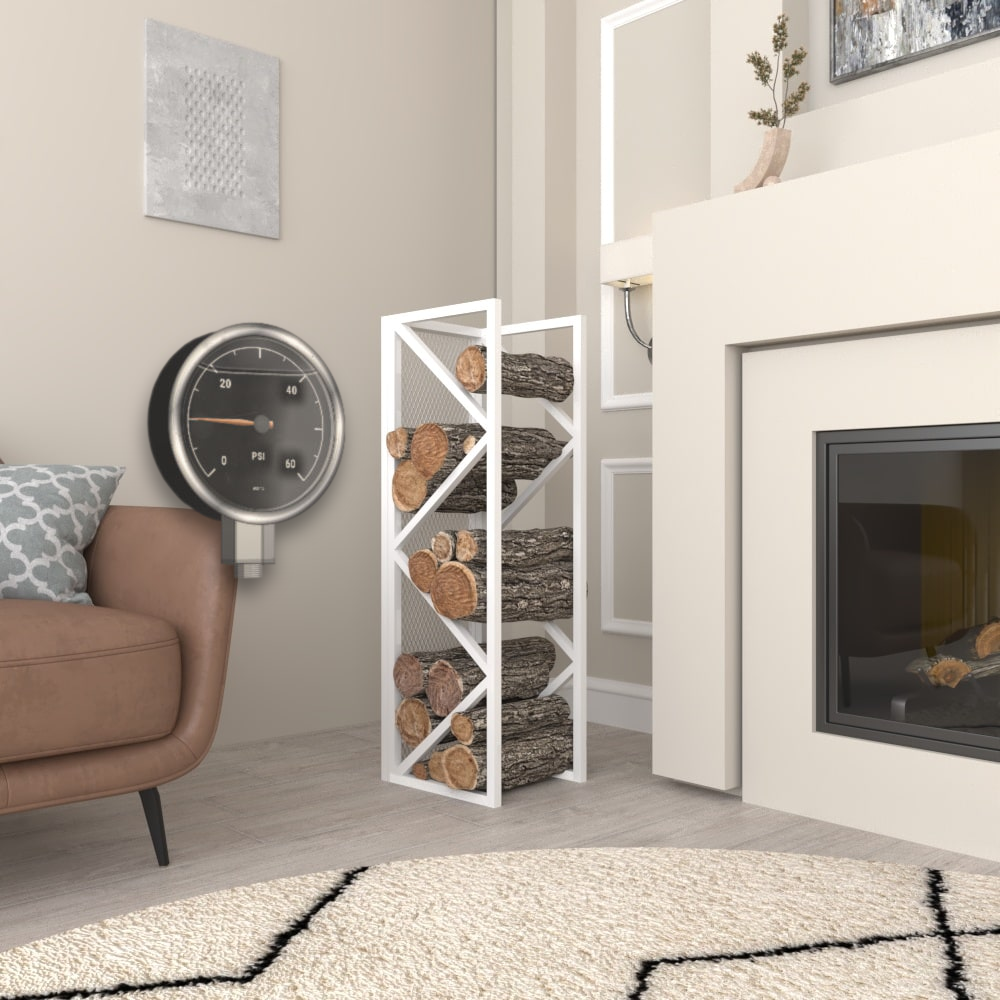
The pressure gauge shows 10psi
